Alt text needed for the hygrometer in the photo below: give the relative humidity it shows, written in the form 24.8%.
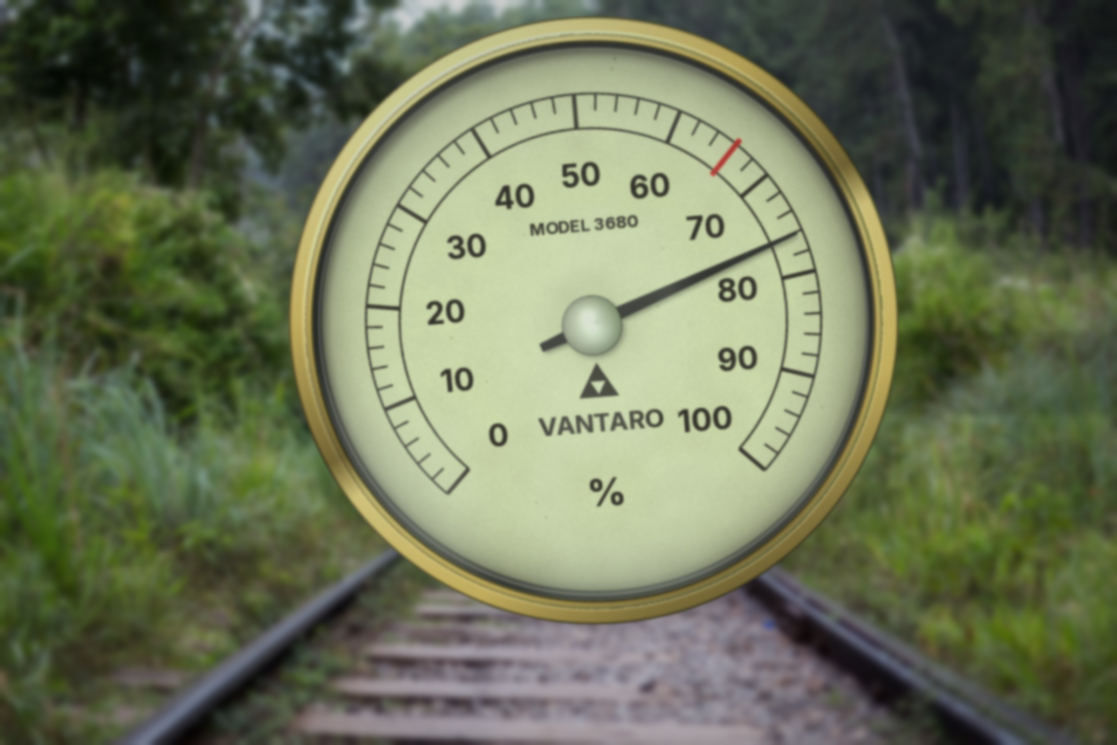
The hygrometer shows 76%
